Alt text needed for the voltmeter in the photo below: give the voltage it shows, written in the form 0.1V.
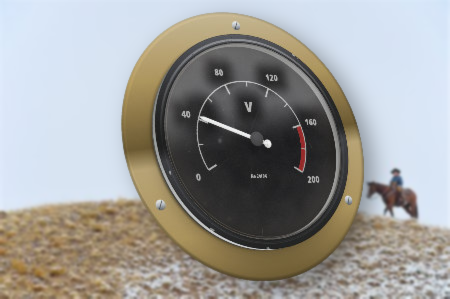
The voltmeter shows 40V
